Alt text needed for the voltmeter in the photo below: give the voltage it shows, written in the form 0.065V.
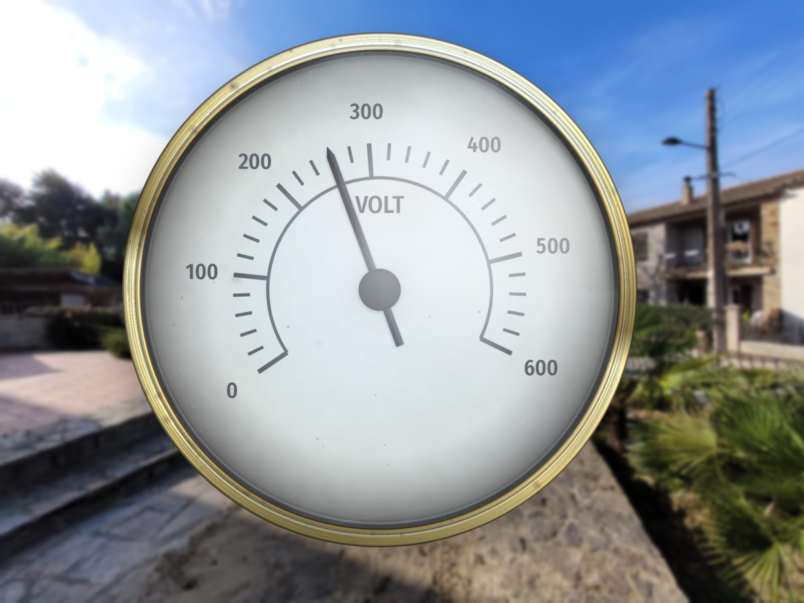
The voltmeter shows 260V
